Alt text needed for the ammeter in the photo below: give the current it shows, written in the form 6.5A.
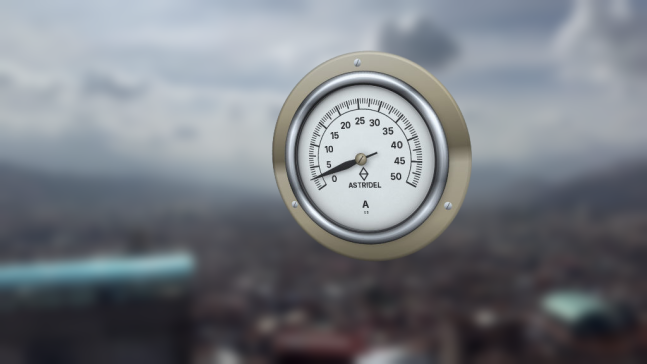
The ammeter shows 2.5A
